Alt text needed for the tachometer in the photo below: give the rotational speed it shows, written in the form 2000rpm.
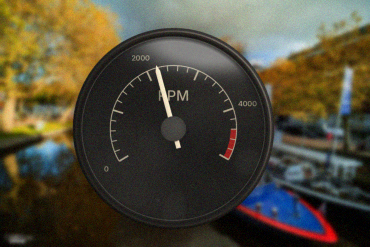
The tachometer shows 2200rpm
